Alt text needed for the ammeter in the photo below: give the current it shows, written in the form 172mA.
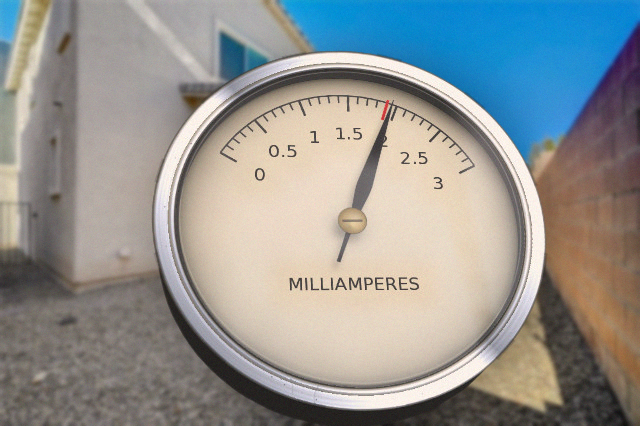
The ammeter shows 1.95mA
